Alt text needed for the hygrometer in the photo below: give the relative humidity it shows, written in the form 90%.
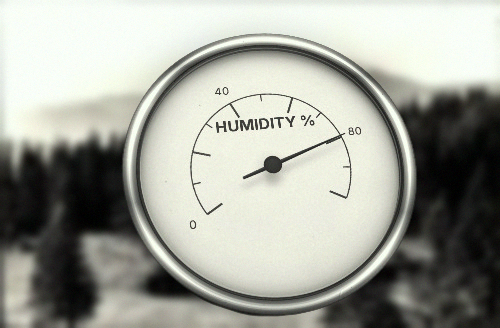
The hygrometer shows 80%
